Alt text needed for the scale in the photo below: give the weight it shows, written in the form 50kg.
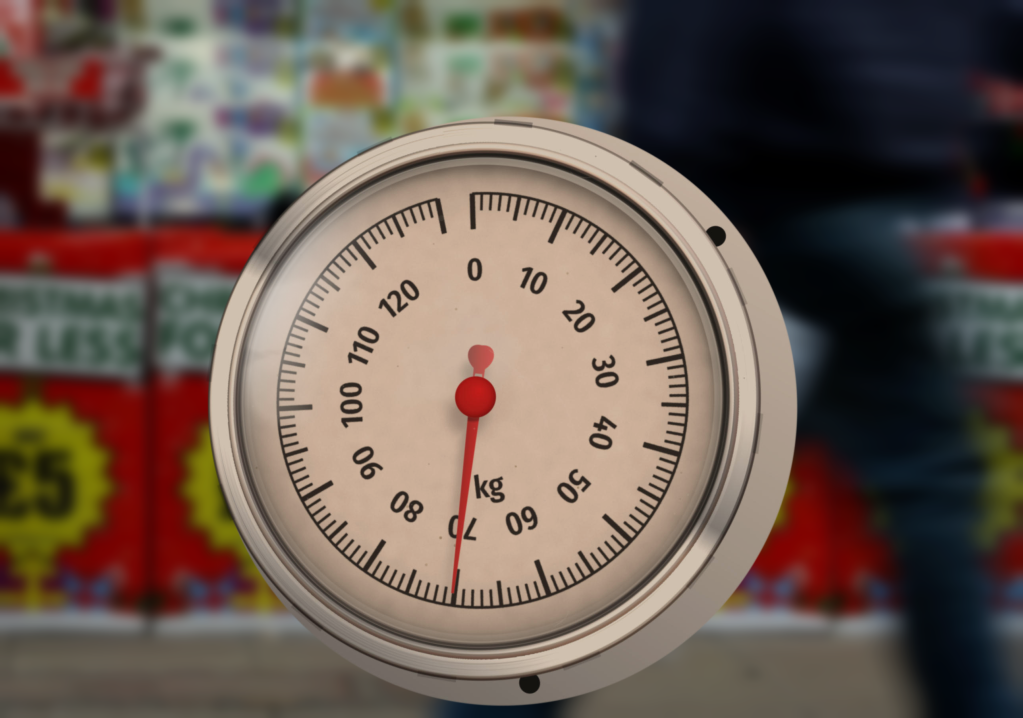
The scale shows 70kg
